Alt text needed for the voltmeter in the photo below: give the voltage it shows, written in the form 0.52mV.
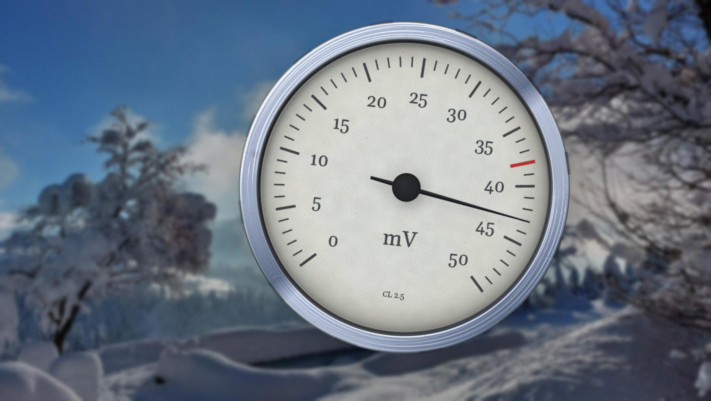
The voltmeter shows 43mV
